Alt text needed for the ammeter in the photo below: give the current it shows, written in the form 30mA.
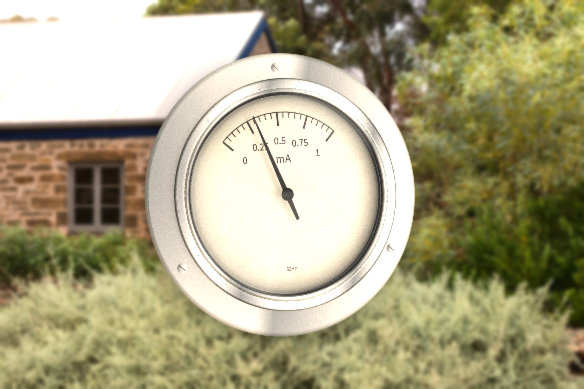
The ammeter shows 0.3mA
